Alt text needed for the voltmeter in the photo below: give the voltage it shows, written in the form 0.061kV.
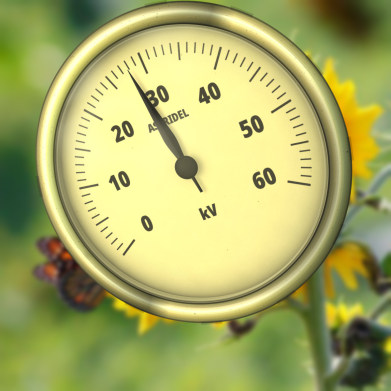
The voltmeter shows 28kV
